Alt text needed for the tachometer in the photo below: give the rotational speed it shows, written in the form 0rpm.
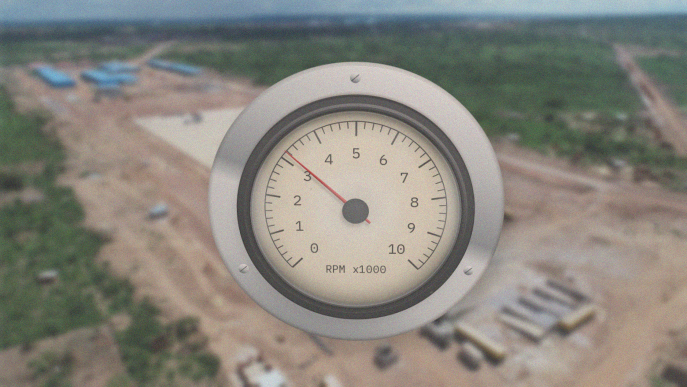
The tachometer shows 3200rpm
